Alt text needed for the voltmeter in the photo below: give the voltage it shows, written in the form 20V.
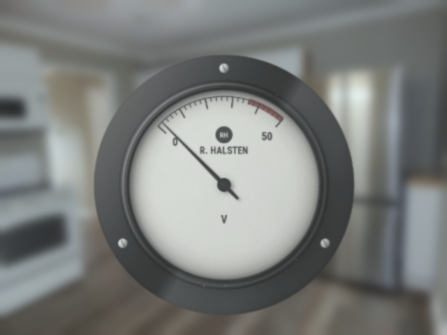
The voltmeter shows 2V
